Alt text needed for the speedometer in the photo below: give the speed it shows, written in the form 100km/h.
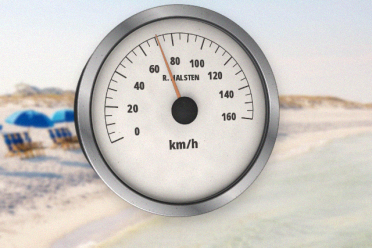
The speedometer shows 70km/h
